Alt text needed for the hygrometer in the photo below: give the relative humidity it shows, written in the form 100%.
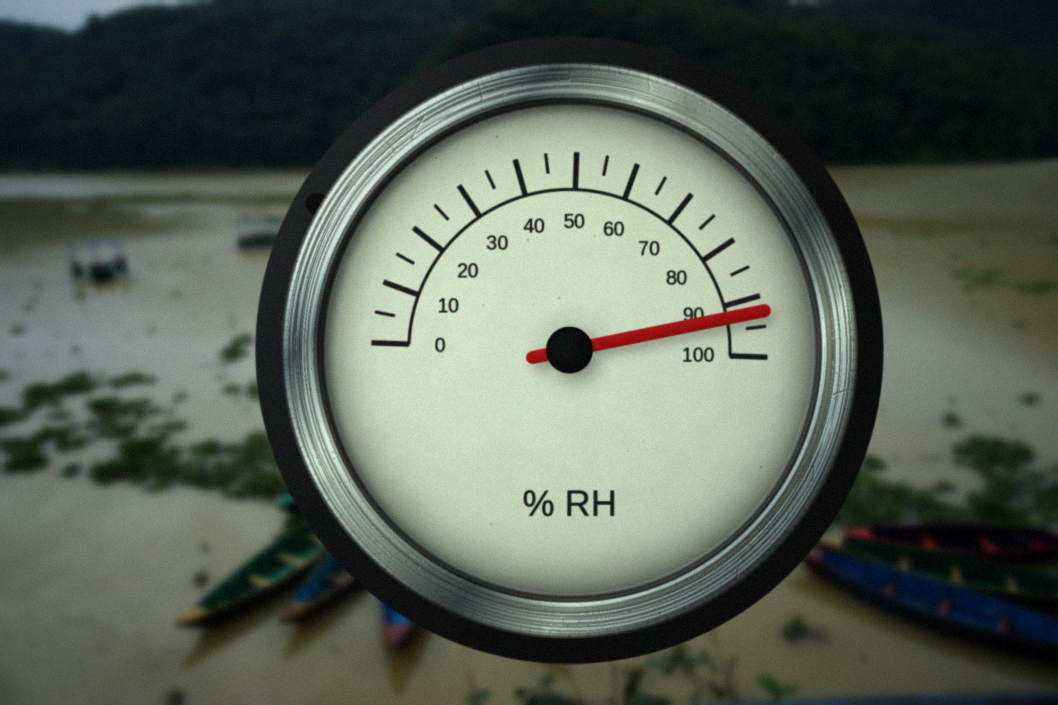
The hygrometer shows 92.5%
